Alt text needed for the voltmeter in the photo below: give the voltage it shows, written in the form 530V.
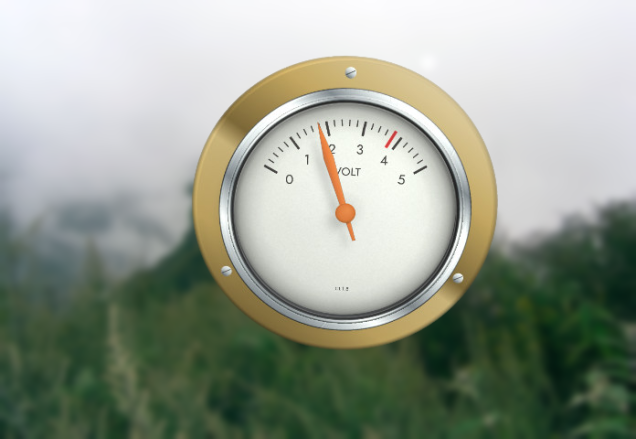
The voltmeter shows 1.8V
